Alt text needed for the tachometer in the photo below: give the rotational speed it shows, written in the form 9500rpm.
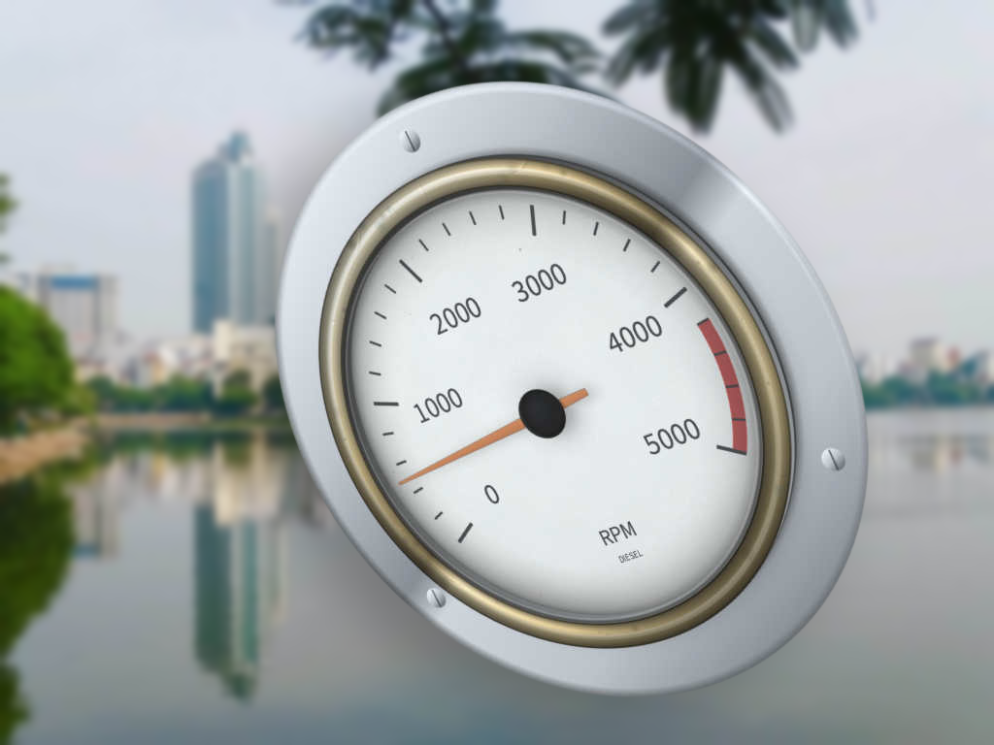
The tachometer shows 500rpm
